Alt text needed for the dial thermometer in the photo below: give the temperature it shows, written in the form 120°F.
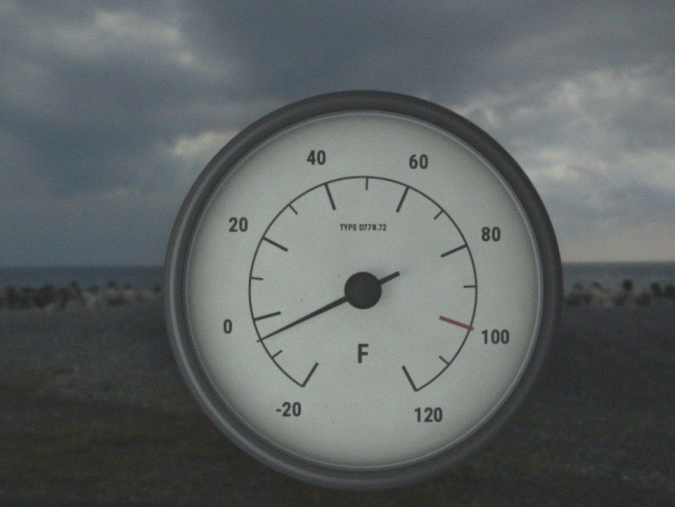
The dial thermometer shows -5°F
